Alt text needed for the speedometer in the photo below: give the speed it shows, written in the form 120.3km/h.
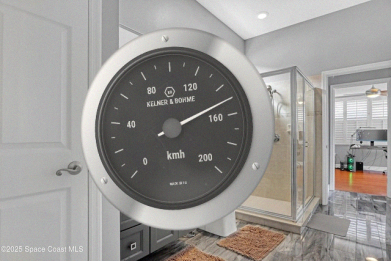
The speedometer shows 150km/h
